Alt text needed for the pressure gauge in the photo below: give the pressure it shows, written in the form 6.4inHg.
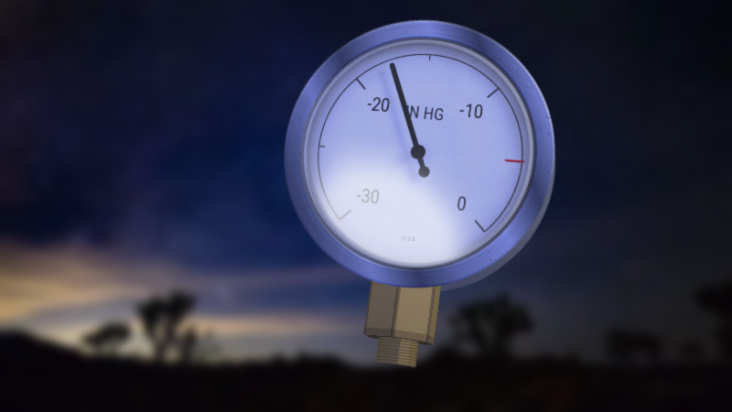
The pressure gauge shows -17.5inHg
